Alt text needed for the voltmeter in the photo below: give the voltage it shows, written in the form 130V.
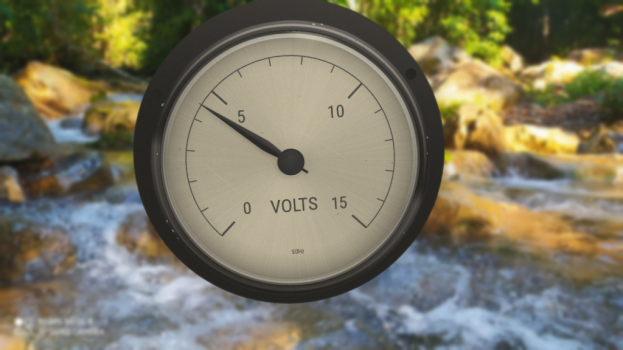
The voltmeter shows 4.5V
